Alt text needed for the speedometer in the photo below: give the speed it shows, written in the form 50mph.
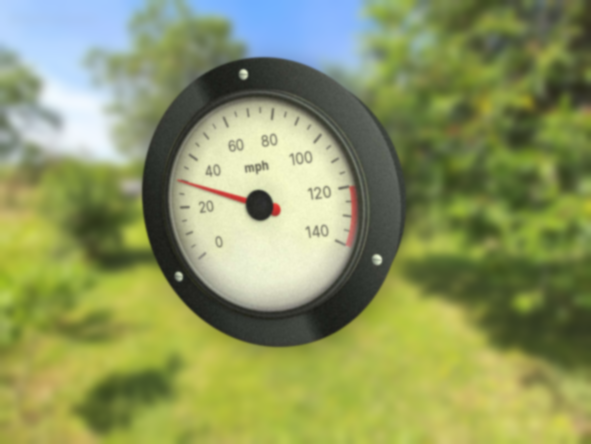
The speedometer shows 30mph
